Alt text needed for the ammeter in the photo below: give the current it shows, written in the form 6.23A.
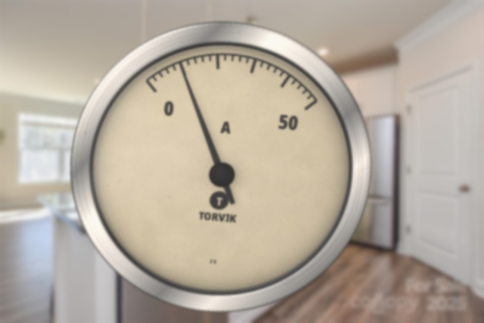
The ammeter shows 10A
